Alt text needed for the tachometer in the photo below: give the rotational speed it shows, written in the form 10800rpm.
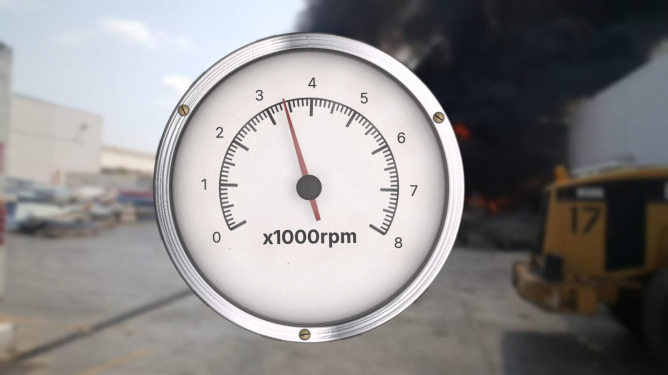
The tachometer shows 3400rpm
